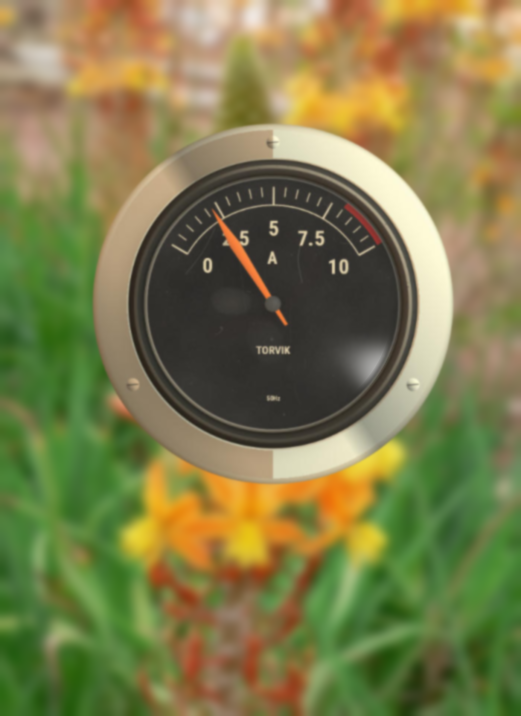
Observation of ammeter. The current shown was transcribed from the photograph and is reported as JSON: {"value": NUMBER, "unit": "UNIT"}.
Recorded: {"value": 2.25, "unit": "A"}
